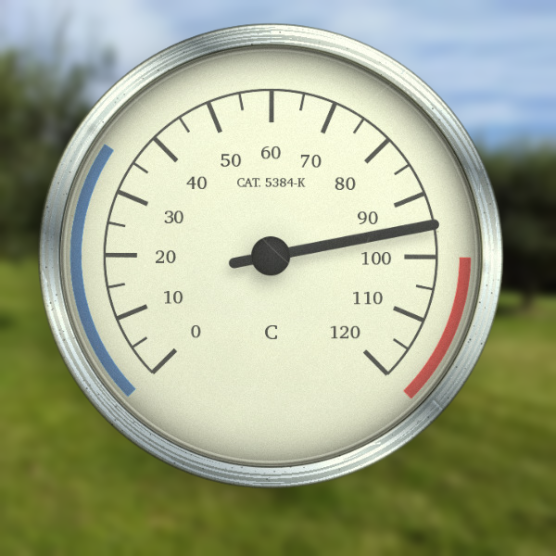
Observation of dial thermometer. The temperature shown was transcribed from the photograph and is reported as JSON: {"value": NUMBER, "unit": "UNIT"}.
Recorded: {"value": 95, "unit": "°C"}
